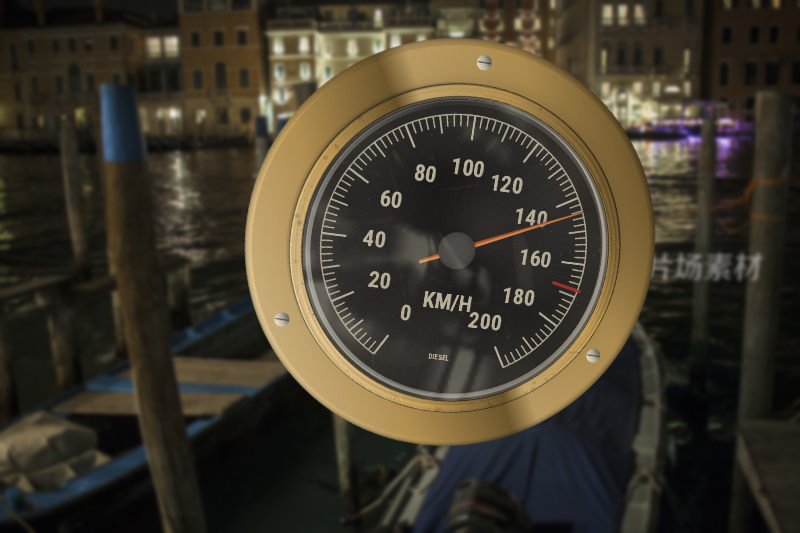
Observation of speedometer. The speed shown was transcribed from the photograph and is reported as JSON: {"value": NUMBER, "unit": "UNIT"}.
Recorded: {"value": 144, "unit": "km/h"}
